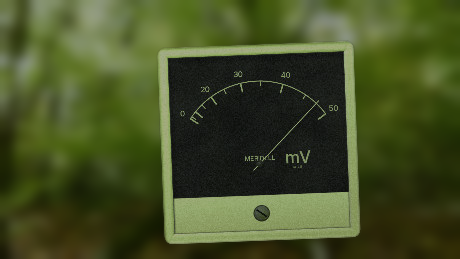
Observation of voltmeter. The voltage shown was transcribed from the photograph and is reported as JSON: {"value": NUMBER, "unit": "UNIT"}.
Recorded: {"value": 47.5, "unit": "mV"}
